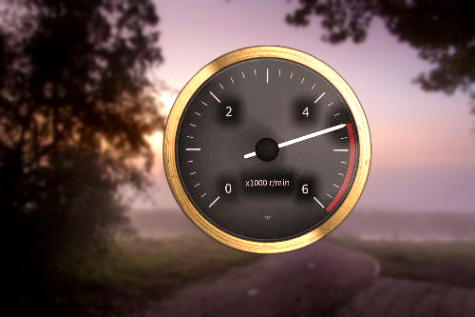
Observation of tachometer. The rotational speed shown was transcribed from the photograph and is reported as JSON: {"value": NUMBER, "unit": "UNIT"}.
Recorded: {"value": 4600, "unit": "rpm"}
